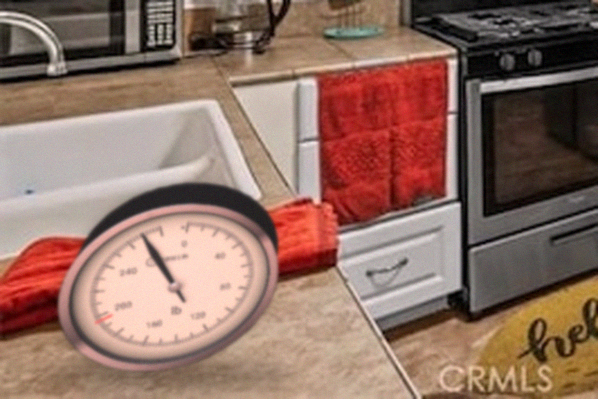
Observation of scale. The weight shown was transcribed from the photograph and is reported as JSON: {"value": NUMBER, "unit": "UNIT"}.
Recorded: {"value": 270, "unit": "lb"}
